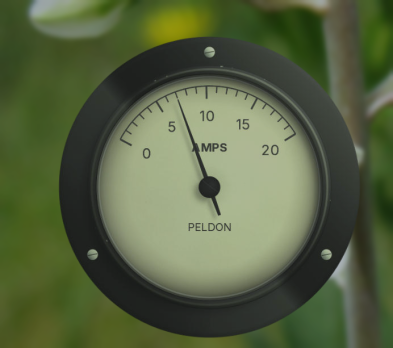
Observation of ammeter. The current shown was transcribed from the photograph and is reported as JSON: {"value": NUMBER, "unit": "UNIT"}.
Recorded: {"value": 7, "unit": "A"}
